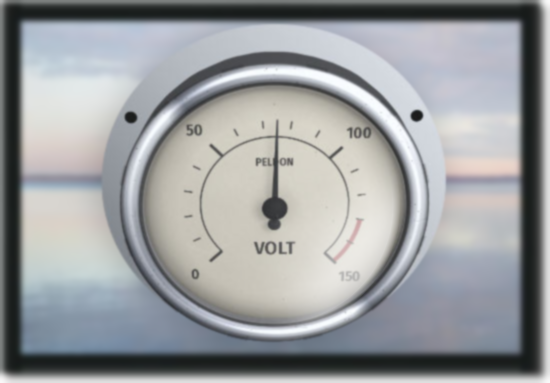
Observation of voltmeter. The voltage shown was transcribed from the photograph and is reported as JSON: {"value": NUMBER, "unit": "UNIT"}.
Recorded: {"value": 75, "unit": "V"}
